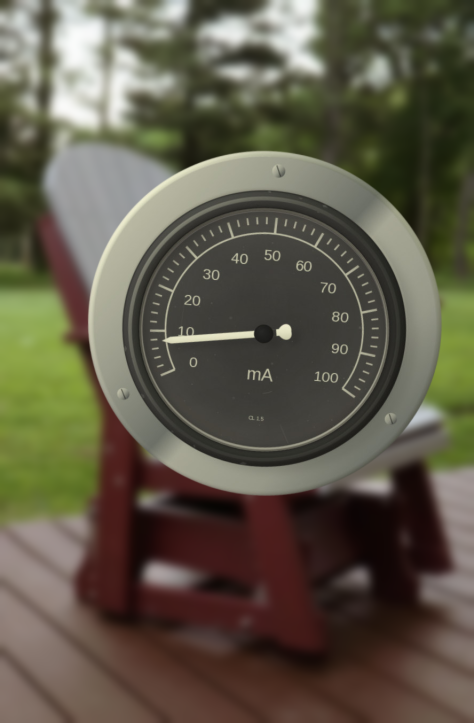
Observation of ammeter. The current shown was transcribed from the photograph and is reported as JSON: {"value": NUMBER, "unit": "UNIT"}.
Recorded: {"value": 8, "unit": "mA"}
